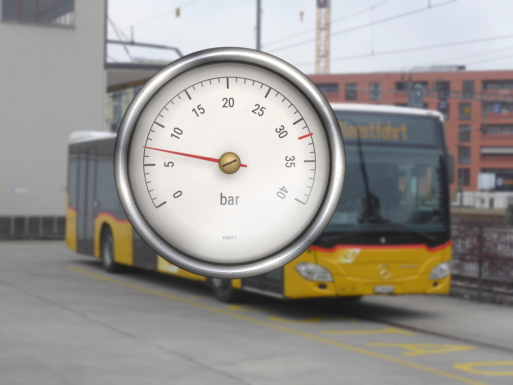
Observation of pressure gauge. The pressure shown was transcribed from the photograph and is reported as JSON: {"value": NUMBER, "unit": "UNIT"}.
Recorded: {"value": 7, "unit": "bar"}
